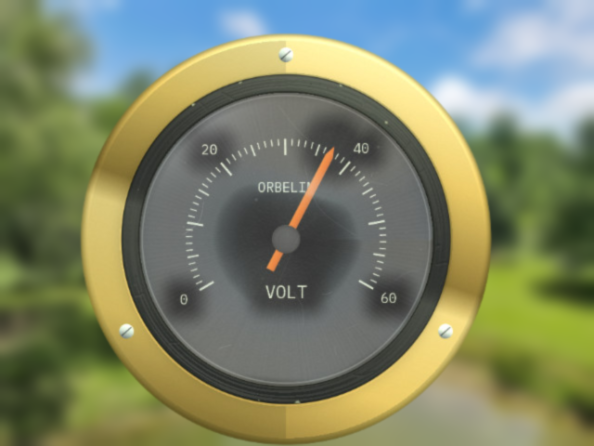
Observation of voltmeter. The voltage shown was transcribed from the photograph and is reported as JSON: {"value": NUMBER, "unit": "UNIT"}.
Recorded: {"value": 37, "unit": "V"}
